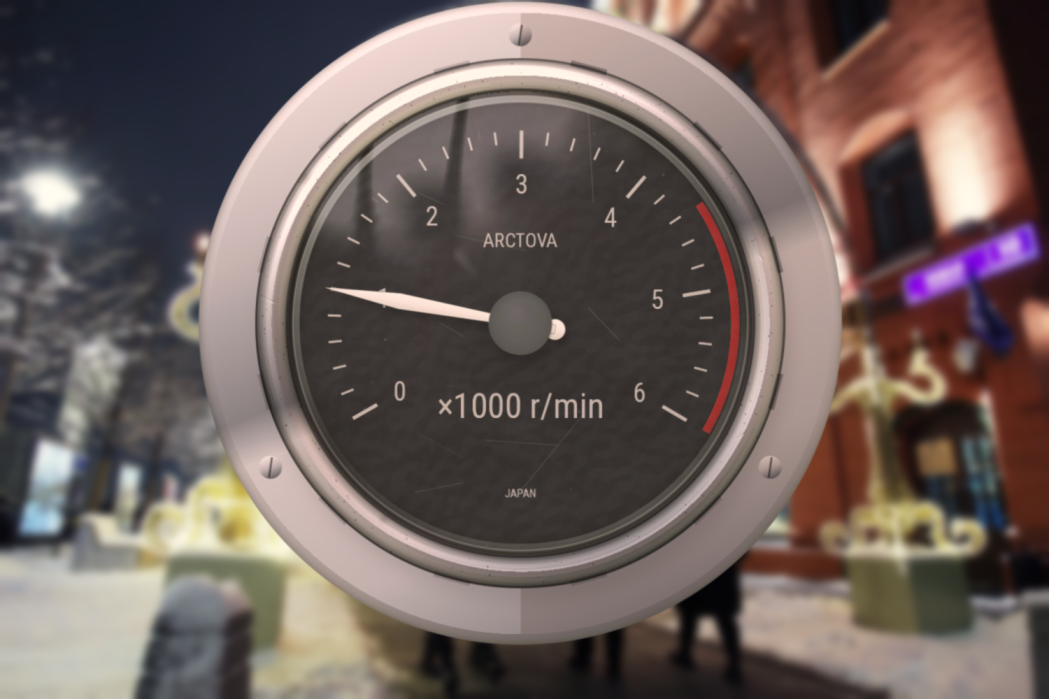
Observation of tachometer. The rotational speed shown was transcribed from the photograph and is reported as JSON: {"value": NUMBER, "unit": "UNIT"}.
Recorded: {"value": 1000, "unit": "rpm"}
